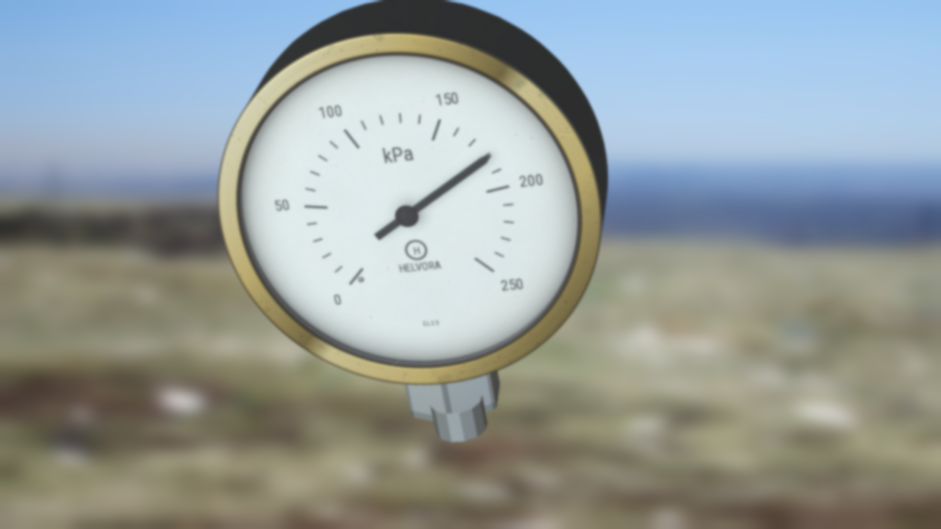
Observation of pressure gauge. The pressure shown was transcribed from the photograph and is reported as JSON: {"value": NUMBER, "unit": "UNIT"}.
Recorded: {"value": 180, "unit": "kPa"}
